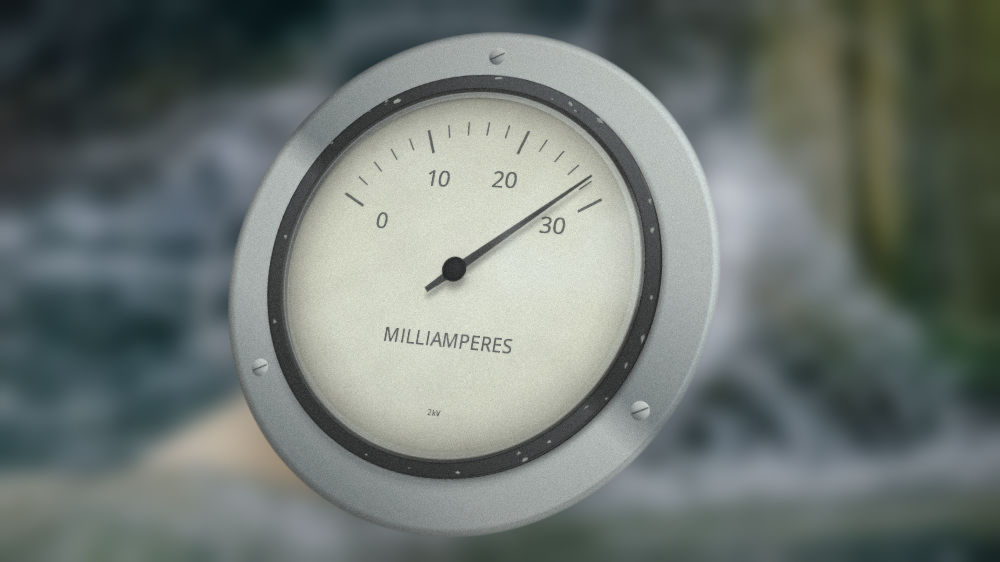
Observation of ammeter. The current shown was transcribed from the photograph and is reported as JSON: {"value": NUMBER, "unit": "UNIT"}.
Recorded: {"value": 28, "unit": "mA"}
